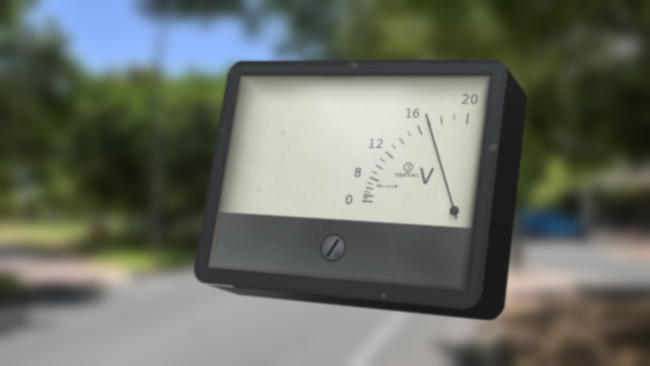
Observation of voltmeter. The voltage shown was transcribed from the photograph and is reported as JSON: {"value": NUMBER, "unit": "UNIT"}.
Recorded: {"value": 17, "unit": "V"}
